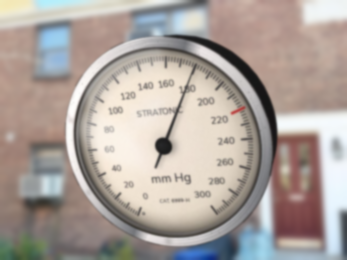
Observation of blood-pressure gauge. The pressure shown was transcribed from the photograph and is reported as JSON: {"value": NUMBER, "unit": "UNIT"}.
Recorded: {"value": 180, "unit": "mmHg"}
